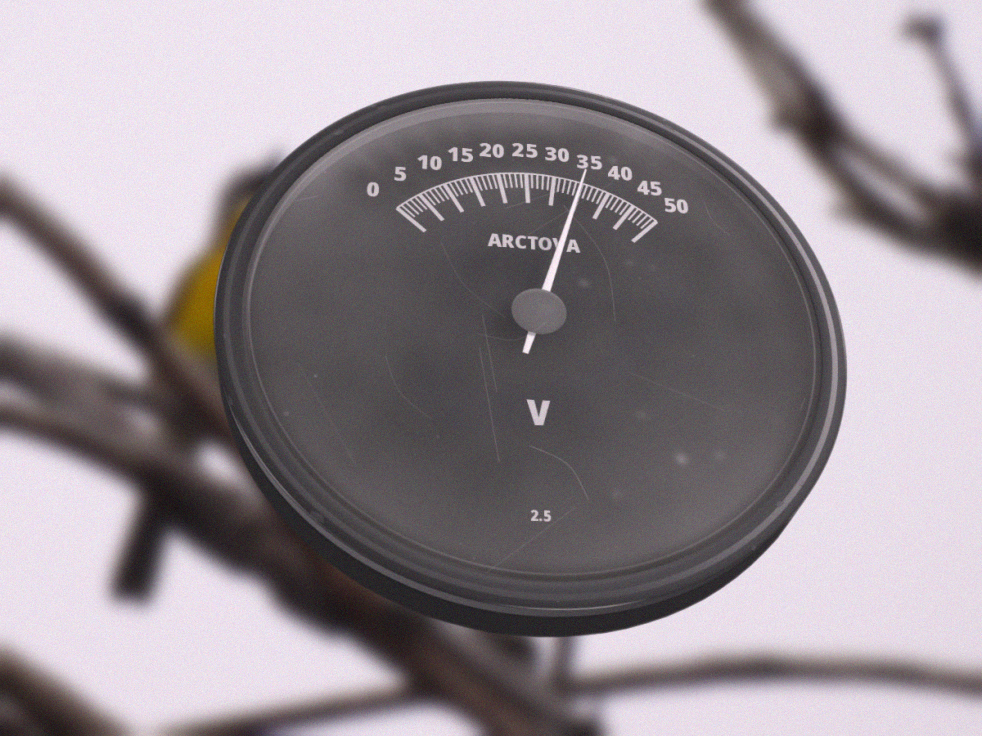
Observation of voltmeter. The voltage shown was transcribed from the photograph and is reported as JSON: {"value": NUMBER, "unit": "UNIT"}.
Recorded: {"value": 35, "unit": "V"}
